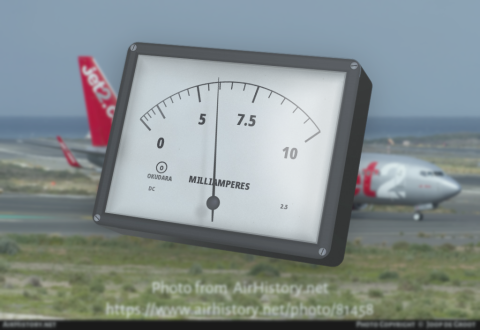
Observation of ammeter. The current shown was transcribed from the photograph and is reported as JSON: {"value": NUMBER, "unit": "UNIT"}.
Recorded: {"value": 6, "unit": "mA"}
